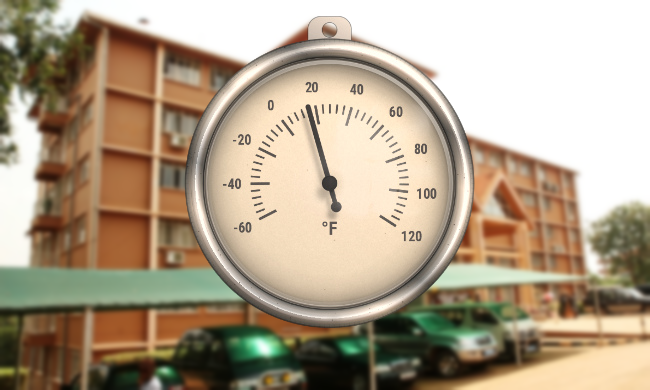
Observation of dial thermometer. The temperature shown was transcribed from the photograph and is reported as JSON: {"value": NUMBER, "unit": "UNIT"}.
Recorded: {"value": 16, "unit": "°F"}
